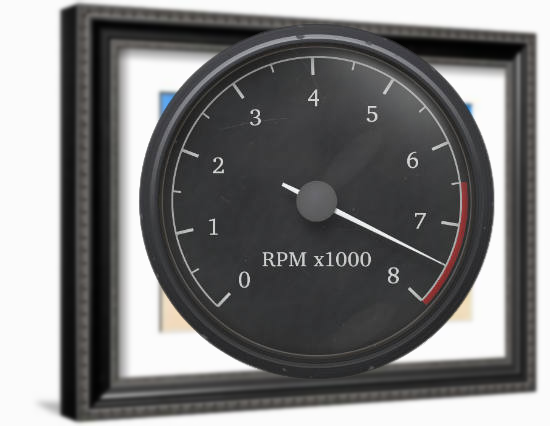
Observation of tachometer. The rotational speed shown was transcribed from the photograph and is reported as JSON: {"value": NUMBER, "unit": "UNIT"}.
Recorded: {"value": 7500, "unit": "rpm"}
